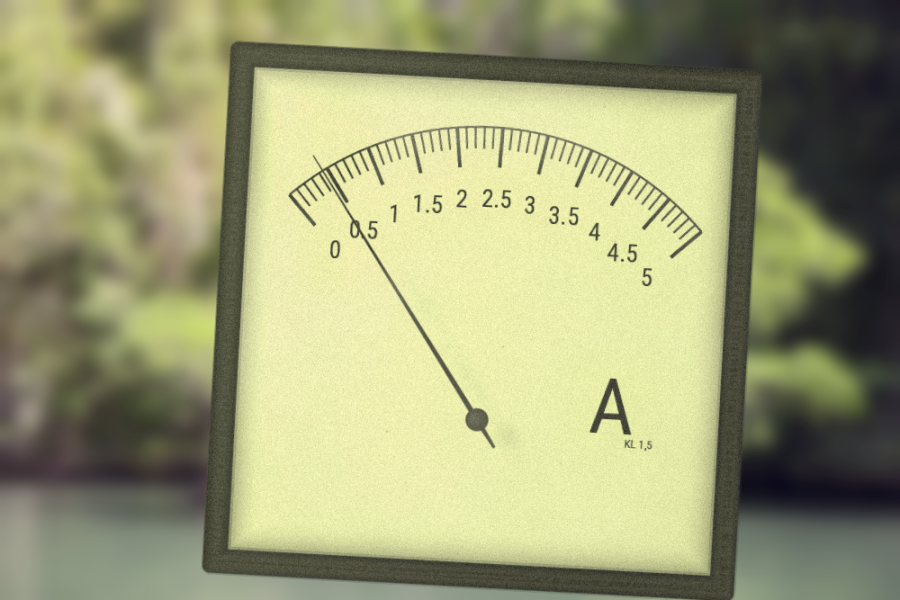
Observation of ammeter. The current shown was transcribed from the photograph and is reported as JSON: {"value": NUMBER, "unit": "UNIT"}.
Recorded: {"value": 0.45, "unit": "A"}
